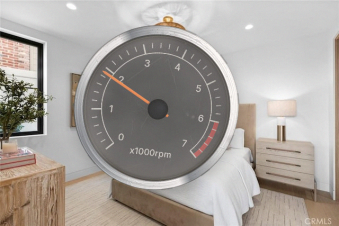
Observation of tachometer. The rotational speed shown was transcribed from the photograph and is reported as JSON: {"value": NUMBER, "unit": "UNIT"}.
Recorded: {"value": 1900, "unit": "rpm"}
